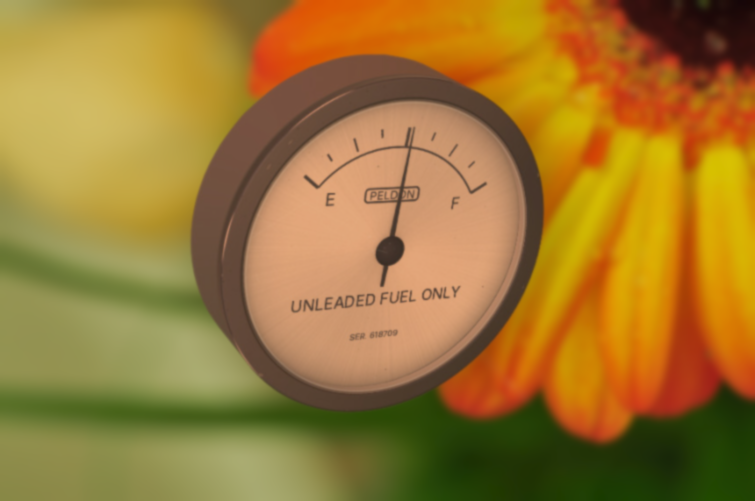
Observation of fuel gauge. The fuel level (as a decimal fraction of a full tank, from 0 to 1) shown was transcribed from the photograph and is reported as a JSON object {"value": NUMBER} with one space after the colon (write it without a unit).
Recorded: {"value": 0.5}
